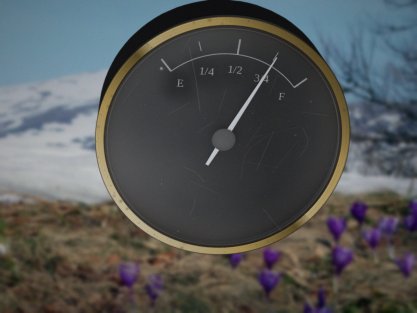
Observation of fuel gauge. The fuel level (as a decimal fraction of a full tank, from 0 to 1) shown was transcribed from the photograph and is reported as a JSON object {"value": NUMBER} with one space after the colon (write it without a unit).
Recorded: {"value": 0.75}
